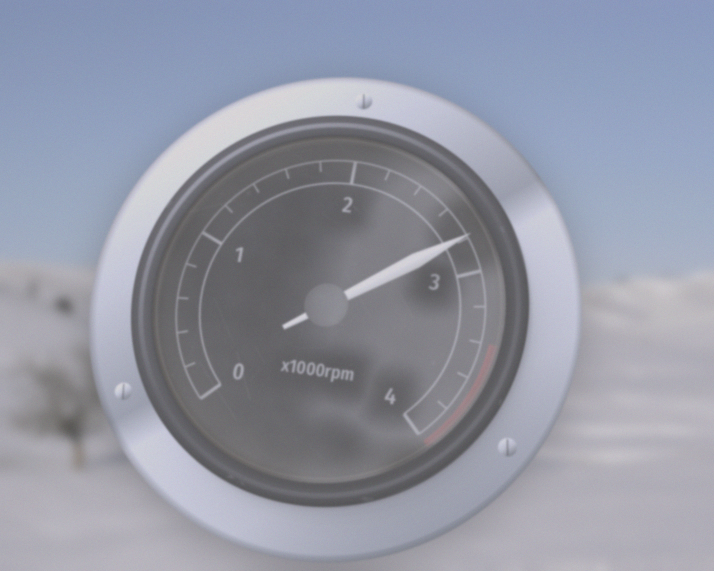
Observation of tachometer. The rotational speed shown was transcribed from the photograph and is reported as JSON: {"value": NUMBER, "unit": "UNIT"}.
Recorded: {"value": 2800, "unit": "rpm"}
